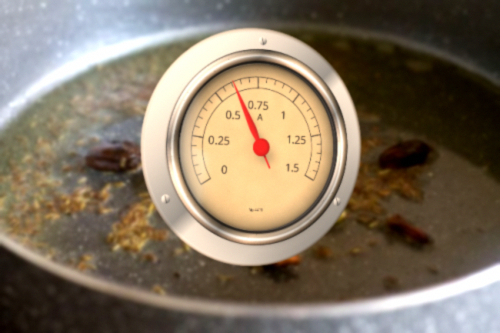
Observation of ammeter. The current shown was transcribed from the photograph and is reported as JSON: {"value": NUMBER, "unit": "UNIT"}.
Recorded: {"value": 0.6, "unit": "A"}
